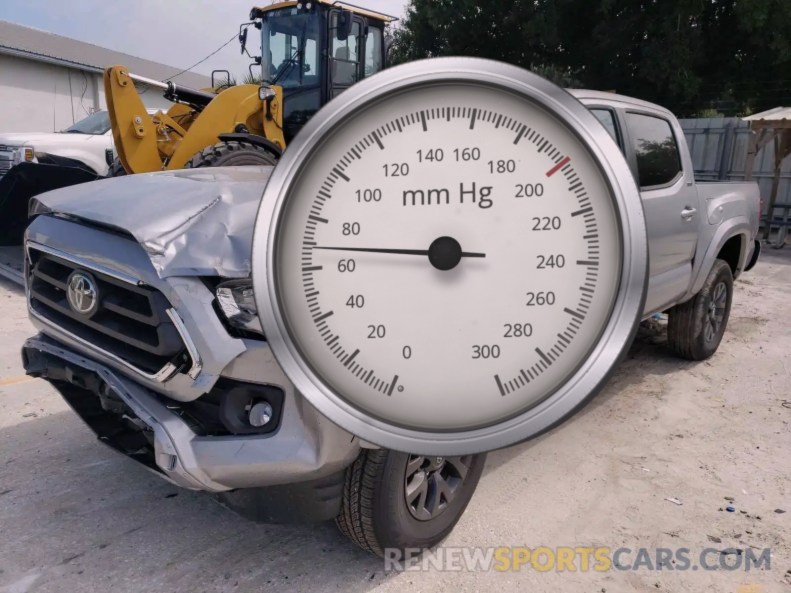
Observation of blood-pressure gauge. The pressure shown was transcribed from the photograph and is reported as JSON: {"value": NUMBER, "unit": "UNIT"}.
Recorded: {"value": 68, "unit": "mmHg"}
